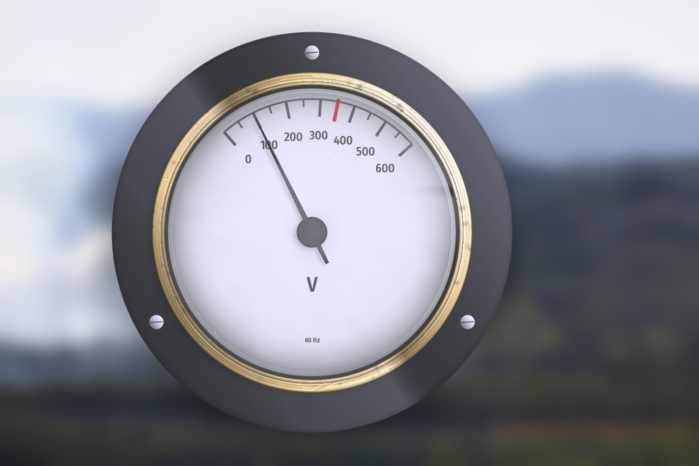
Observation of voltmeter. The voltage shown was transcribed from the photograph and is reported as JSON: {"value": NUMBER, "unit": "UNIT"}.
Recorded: {"value": 100, "unit": "V"}
